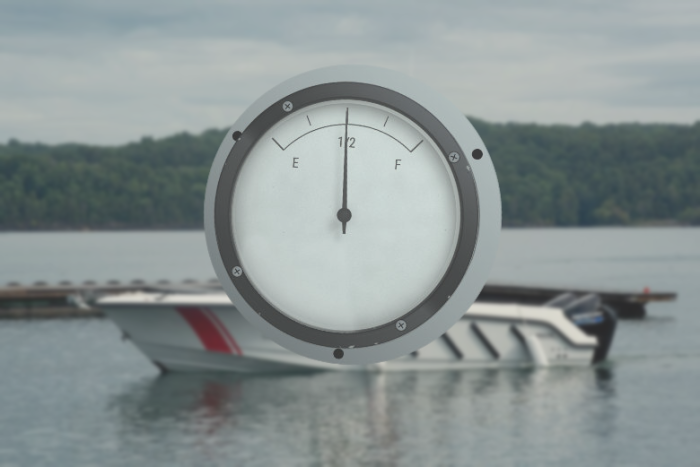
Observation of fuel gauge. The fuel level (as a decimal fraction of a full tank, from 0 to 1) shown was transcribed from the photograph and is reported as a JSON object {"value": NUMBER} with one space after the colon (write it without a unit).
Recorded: {"value": 0.5}
